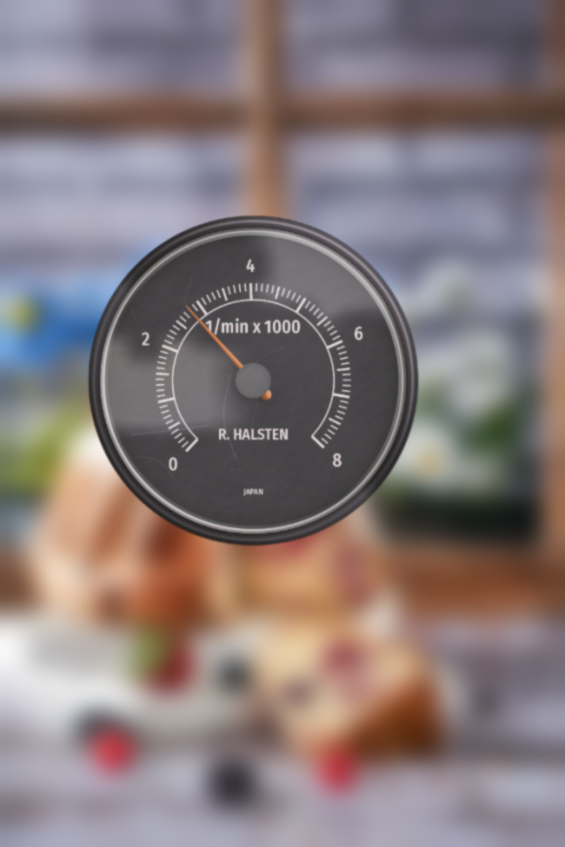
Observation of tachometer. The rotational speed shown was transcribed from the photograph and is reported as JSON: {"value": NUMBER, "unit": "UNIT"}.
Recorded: {"value": 2800, "unit": "rpm"}
